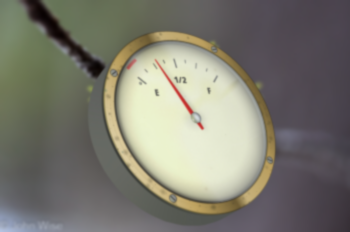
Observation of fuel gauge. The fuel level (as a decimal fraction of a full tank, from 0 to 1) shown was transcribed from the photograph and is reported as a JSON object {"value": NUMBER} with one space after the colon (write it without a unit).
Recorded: {"value": 0.25}
